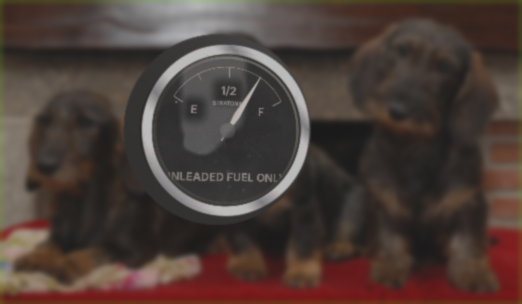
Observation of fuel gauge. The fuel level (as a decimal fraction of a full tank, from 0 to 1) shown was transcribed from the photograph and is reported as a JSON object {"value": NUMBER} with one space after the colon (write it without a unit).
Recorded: {"value": 0.75}
